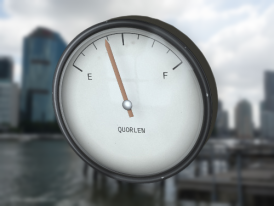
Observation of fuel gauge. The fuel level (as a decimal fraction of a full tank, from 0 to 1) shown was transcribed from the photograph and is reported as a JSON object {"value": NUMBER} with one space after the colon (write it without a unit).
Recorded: {"value": 0.375}
